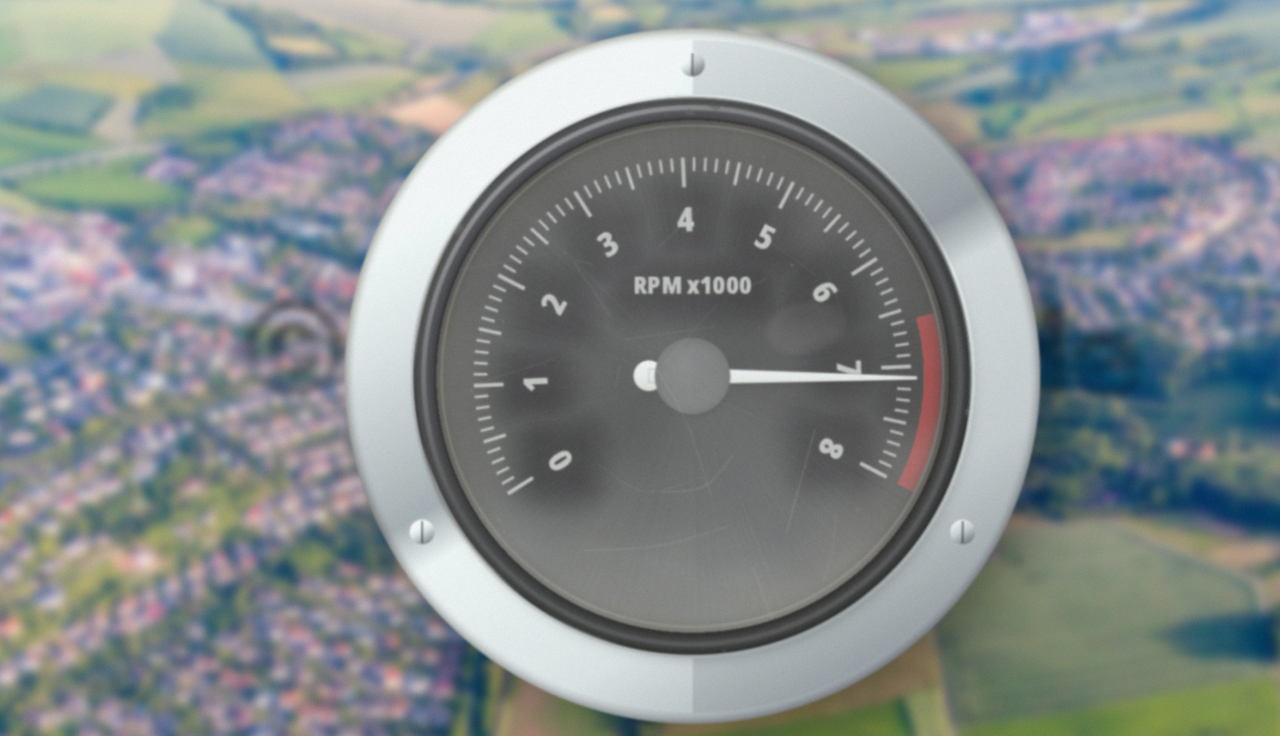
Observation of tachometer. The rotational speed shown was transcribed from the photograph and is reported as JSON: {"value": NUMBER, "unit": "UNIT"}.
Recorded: {"value": 7100, "unit": "rpm"}
